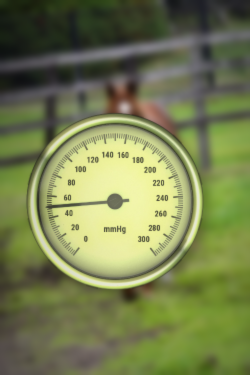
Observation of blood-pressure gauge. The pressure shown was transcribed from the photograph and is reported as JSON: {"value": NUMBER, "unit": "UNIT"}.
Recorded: {"value": 50, "unit": "mmHg"}
